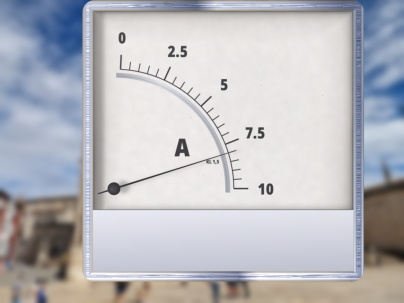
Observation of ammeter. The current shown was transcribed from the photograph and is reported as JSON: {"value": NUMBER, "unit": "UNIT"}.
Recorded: {"value": 8, "unit": "A"}
